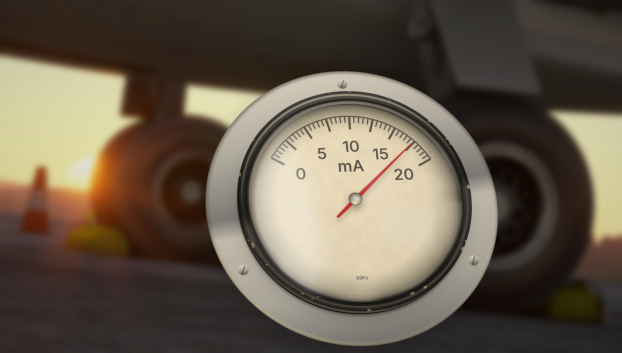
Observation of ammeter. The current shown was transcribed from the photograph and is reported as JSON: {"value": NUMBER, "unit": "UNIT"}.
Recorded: {"value": 17.5, "unit": "mA"}
